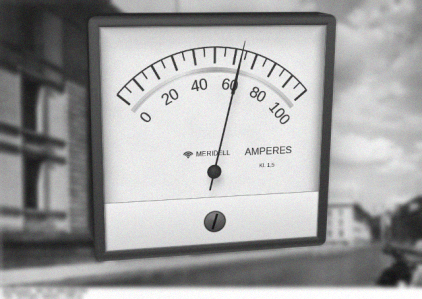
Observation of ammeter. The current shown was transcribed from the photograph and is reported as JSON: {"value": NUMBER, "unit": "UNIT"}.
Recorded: {"value": 62.5, "unit": "A"}
